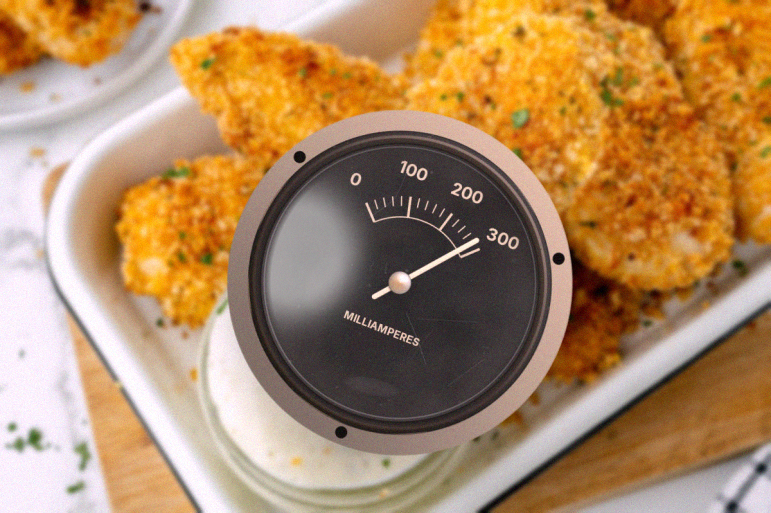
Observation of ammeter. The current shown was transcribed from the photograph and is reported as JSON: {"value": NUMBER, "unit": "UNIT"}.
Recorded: {"value": 280, "unit": "mA"}
